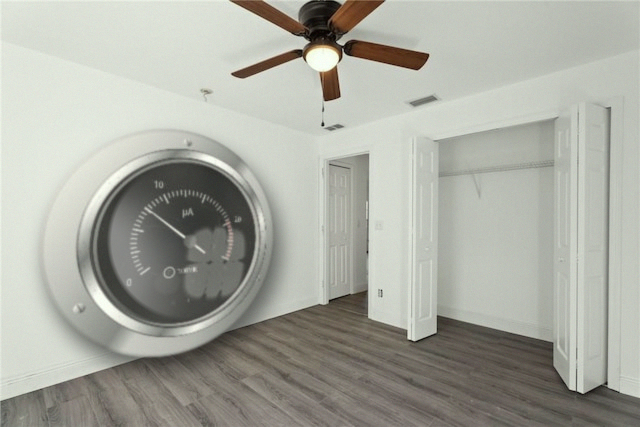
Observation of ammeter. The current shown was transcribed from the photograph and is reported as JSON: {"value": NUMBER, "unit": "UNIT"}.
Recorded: {"value": 7.5, "unit": "µA"}
